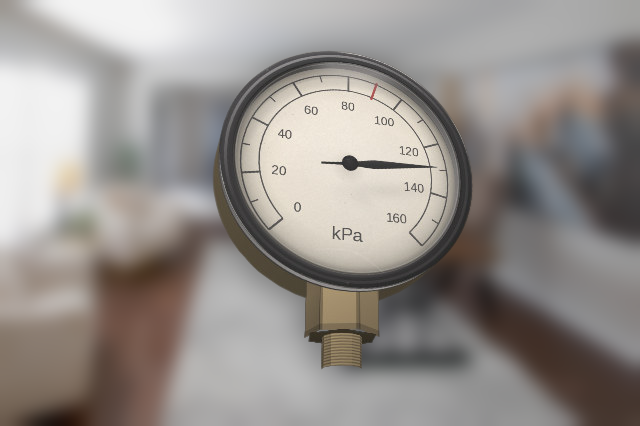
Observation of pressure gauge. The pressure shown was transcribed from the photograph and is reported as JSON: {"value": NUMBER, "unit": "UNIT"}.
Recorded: {"value": 130, "unit": "kPa"}
